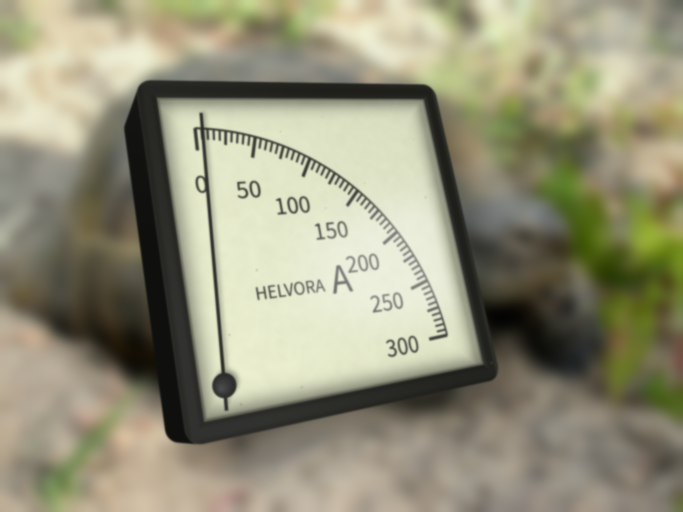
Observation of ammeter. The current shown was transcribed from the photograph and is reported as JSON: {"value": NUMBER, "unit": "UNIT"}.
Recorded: {"value": 5, "unit": "A"}
